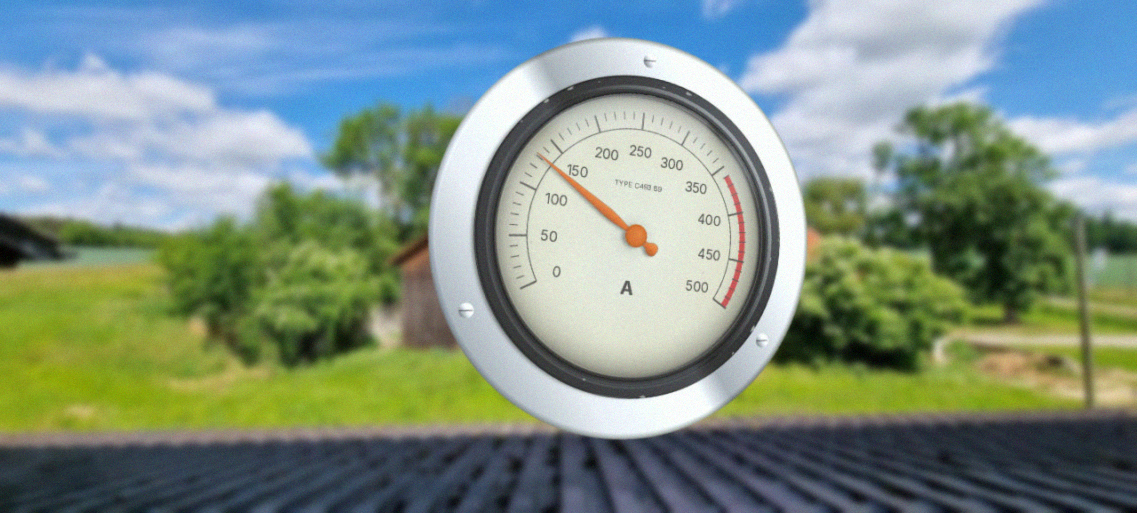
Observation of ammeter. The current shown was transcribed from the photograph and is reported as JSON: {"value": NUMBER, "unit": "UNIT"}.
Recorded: {"value": 130, "unit": "A"}
